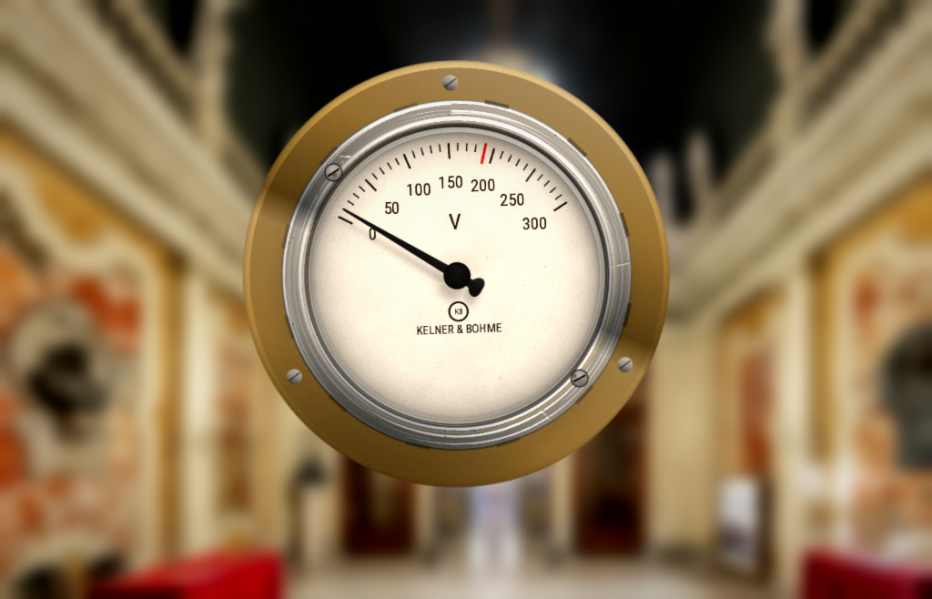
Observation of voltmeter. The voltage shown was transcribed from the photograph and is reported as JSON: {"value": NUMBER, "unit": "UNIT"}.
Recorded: {"value": 10, "unit": "V"}
